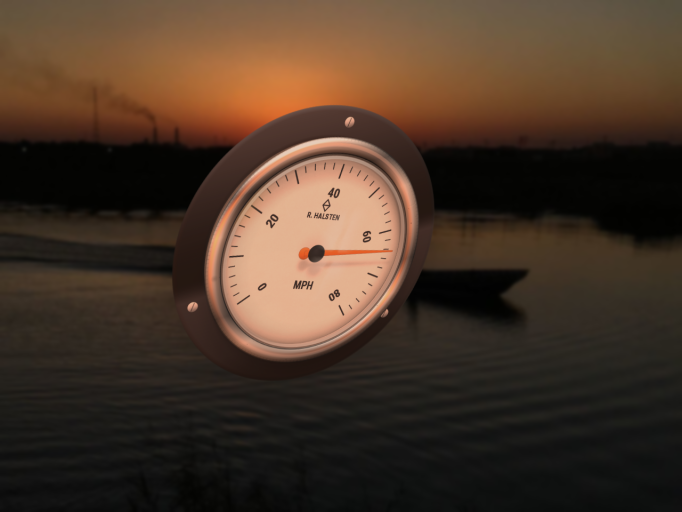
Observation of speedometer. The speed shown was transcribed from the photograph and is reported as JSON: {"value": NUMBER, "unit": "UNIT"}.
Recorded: {"value": 64, "unit": "mph"}
